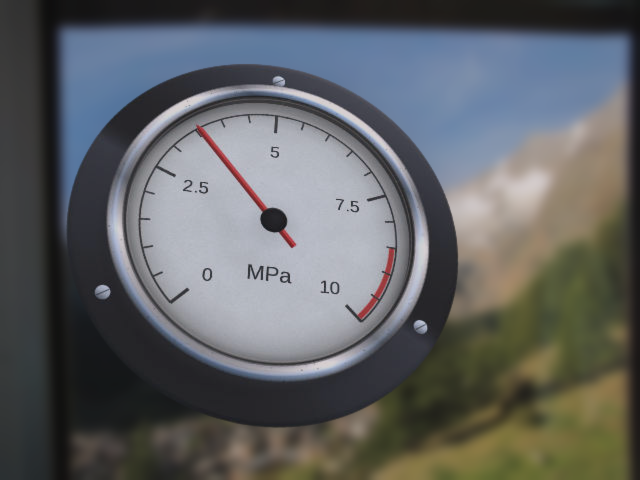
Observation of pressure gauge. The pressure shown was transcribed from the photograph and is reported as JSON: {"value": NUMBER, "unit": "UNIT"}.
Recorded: {"value": 3.5, "unit": "MPa"}
